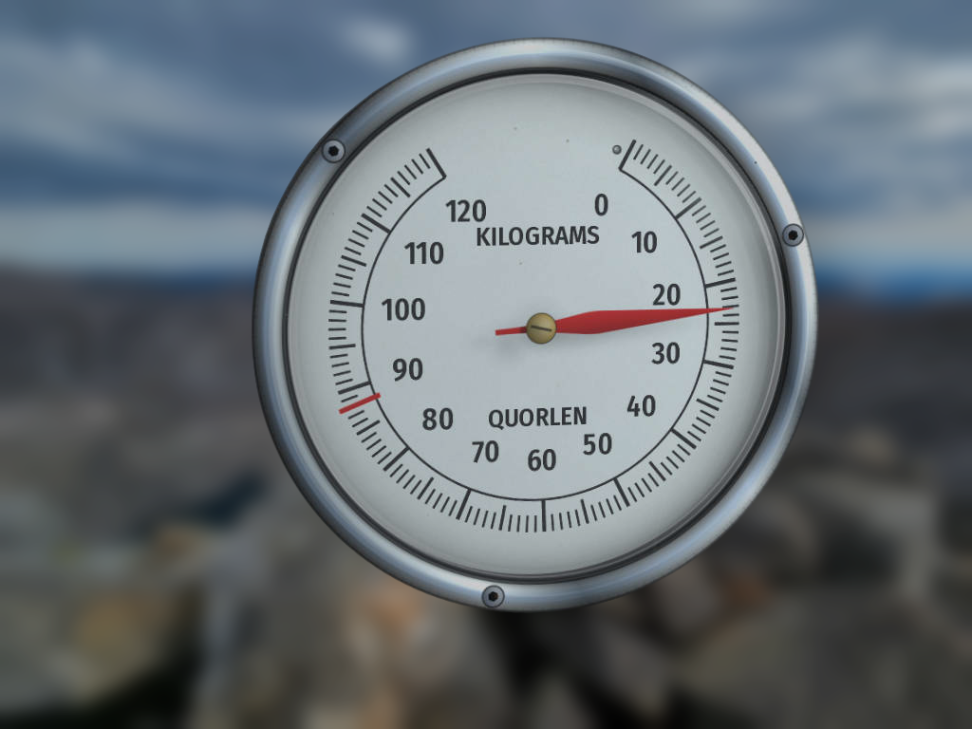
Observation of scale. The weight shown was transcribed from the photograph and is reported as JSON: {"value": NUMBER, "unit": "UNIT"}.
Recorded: {"value": 23, "unit": "kg"}
